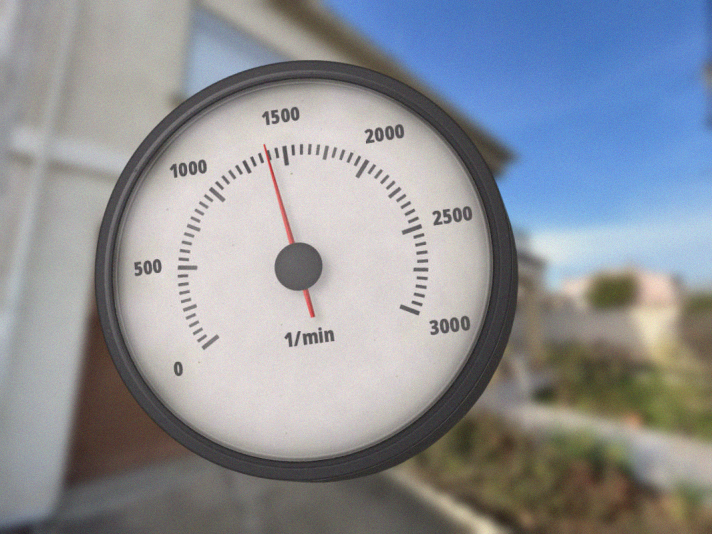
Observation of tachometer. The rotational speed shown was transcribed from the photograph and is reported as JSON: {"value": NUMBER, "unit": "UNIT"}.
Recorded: {"value": 1400, "unit": "rpm"}
